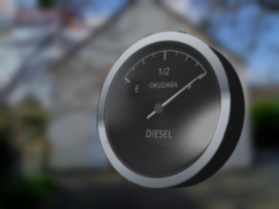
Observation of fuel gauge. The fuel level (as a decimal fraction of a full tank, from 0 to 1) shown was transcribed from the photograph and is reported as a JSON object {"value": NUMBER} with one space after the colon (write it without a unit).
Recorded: {"value": 1}
